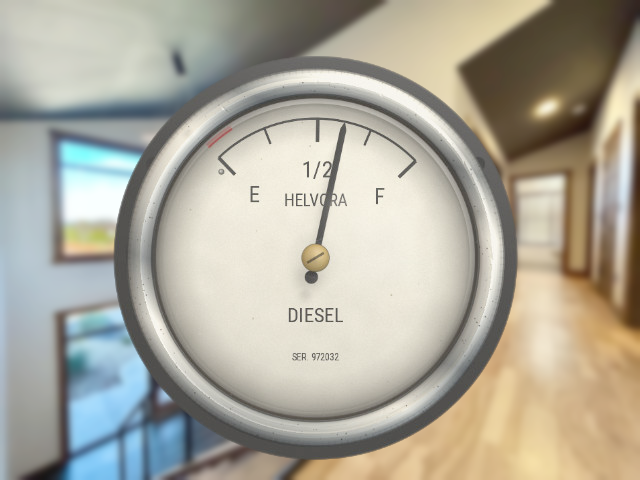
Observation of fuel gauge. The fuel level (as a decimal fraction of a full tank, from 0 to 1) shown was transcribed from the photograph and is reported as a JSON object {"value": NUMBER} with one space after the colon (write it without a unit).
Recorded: {"value": 0.625}
